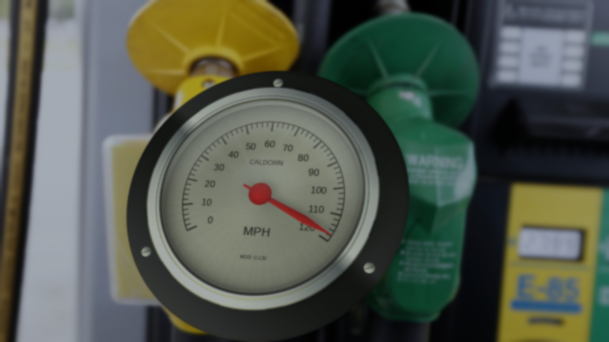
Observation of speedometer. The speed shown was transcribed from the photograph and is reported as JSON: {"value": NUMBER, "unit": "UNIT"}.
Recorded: {"value": 118, "unit": "mph"}
